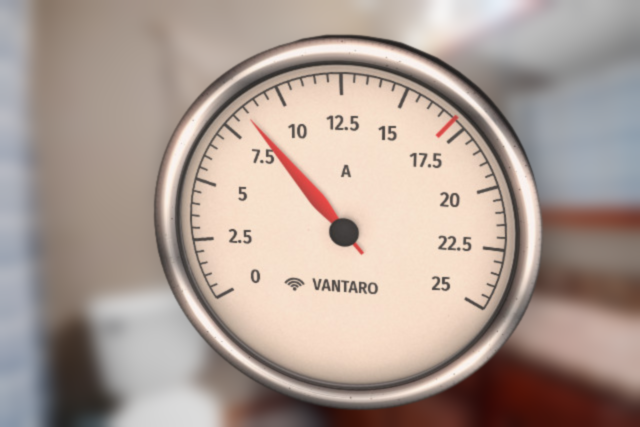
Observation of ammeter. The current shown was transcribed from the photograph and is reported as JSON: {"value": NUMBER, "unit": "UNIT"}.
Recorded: {"value": 8.5, "unit": "A"}
